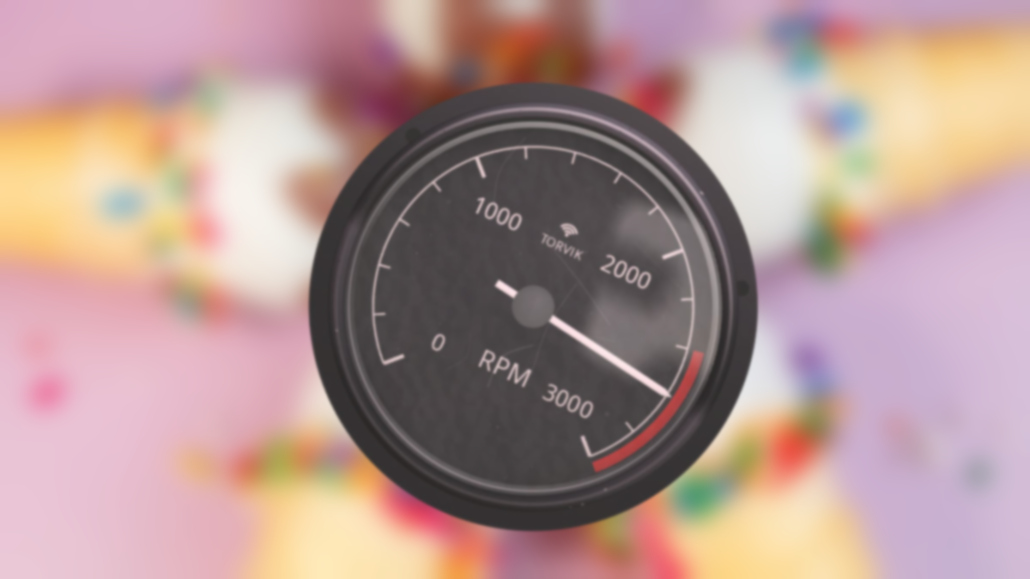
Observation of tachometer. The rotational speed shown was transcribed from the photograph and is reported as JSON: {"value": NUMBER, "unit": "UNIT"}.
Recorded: {"value": 2600, "unit": "rpm"}
